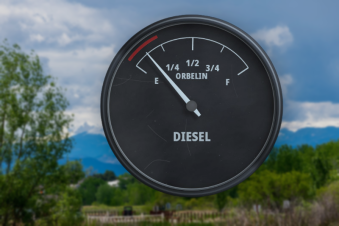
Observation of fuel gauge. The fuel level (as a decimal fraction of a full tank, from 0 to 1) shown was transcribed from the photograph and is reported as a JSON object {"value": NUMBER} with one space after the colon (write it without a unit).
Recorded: {"value": 0.125}
